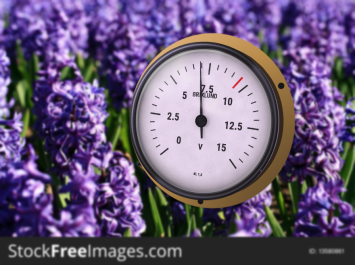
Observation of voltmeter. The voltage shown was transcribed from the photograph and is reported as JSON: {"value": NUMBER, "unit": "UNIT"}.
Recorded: {"value": 7, "unit": "V"}
